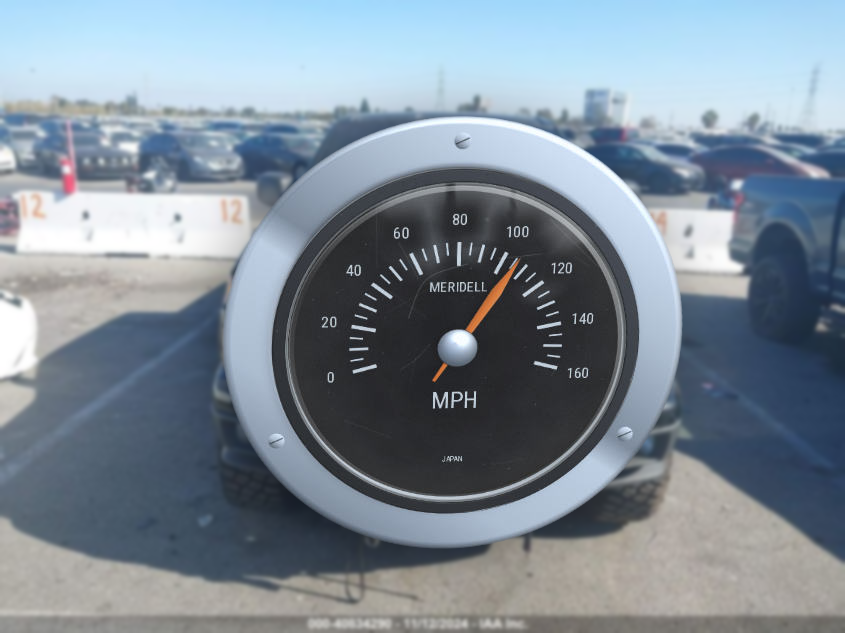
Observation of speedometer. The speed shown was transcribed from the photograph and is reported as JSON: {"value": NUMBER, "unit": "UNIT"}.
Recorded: {"value": 105, "unit": "mph"}
